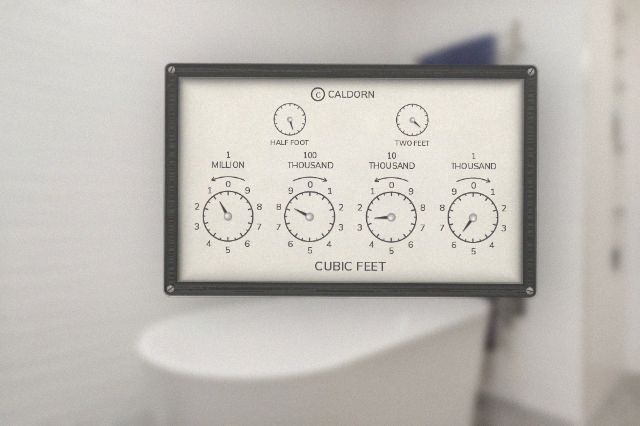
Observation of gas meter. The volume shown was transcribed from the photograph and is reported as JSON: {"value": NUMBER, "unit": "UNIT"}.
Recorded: {"value": 82600, "unit": "ft³"}
